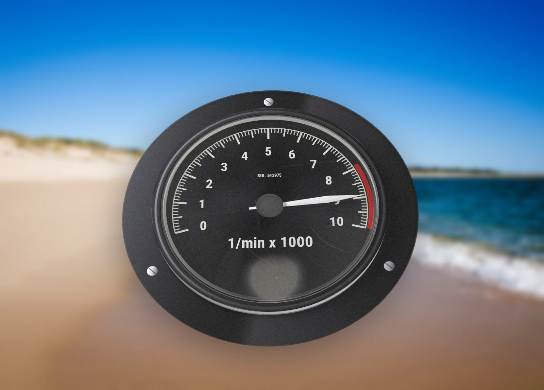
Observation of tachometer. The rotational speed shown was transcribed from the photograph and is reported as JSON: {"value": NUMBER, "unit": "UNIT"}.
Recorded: {"value": 9000, "unit": "rpm"}
